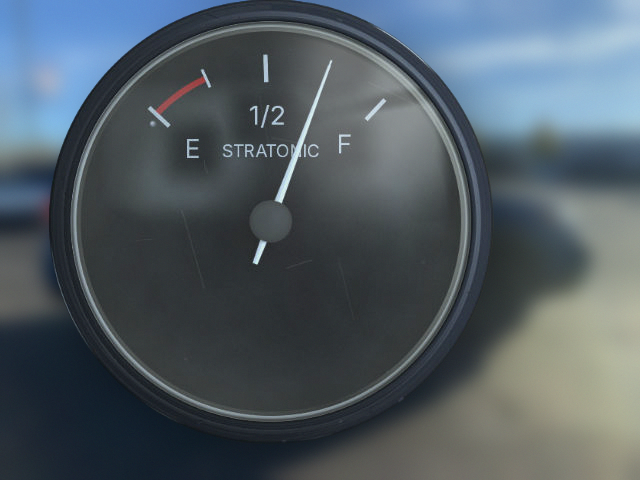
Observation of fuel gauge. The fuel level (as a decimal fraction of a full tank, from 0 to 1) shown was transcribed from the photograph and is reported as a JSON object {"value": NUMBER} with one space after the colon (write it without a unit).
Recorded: {"value": 0.75}
